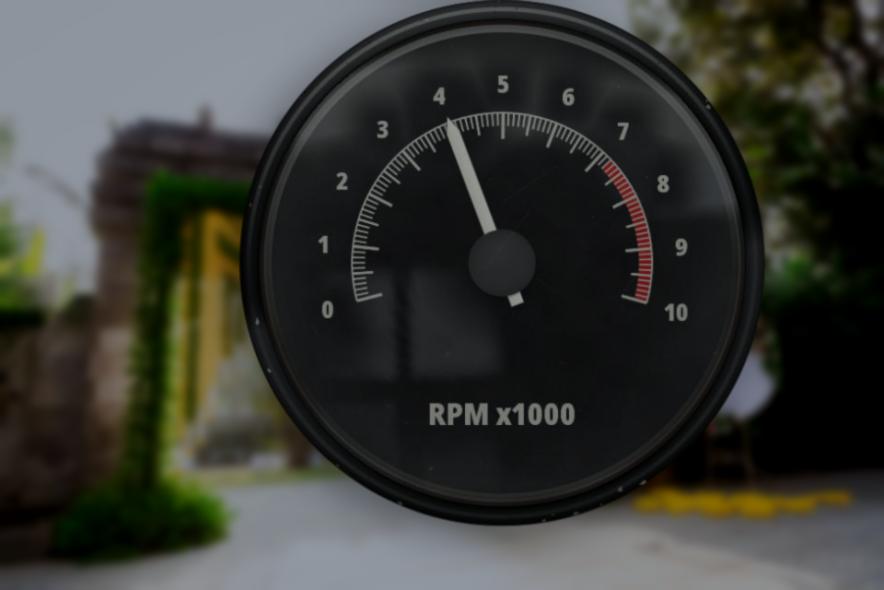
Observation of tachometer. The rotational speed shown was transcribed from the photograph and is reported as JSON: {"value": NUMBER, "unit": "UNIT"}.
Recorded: {"value": 4000, "unit": "rpm"}
